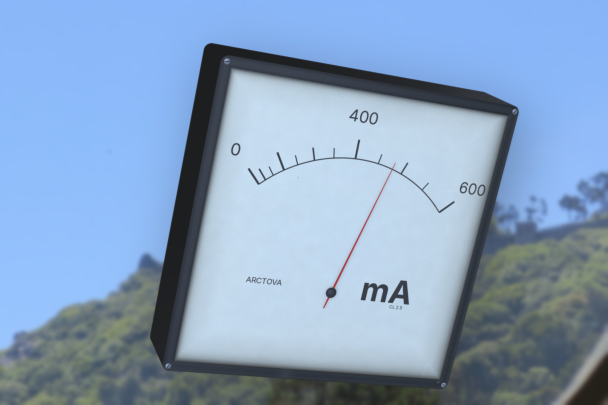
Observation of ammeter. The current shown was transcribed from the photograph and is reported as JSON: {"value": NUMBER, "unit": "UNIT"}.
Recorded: {"value": 475, "unit": "mA"}
